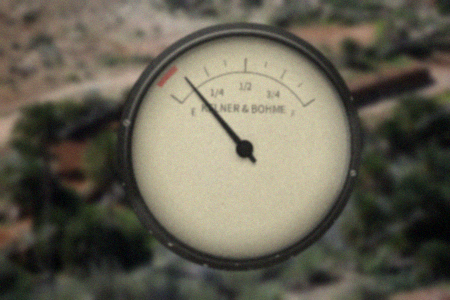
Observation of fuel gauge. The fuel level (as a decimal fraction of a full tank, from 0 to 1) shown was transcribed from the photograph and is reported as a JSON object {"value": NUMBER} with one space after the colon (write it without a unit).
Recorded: {"value": 0.125}
